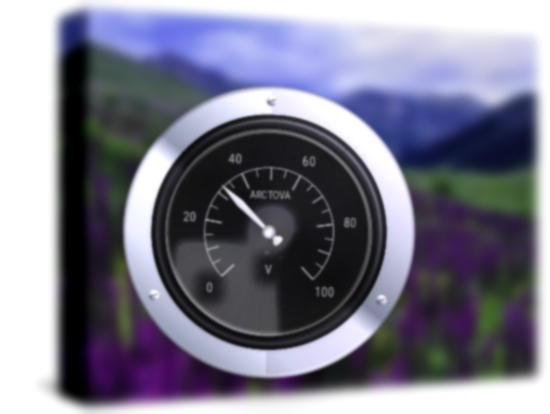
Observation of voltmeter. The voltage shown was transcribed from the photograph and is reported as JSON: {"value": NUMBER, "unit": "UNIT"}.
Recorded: {"value": 32.5, "unit": "V"}
